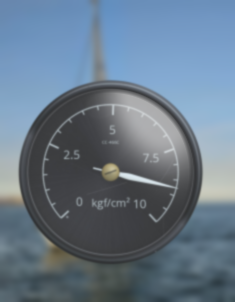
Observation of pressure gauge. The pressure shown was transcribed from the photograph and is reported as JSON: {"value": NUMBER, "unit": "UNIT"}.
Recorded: {"value": 8.75, "unit": "kg/cm²"}
